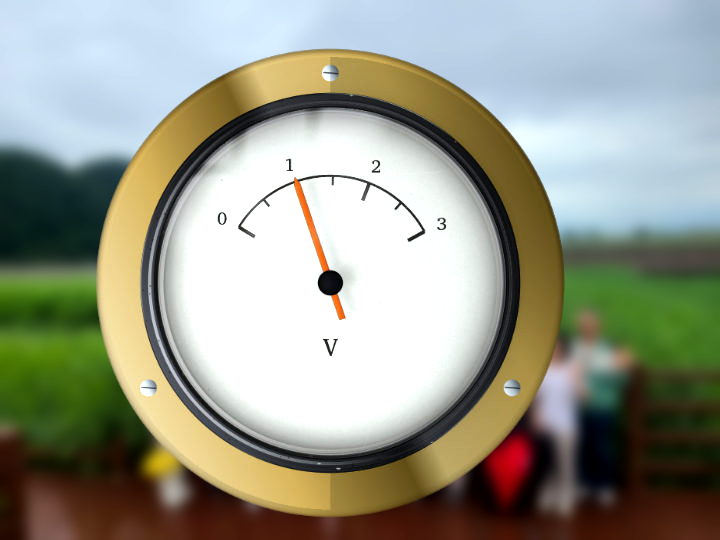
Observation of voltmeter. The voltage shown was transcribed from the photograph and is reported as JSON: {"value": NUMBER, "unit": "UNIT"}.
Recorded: {"value": 1, "unit": "V"}
